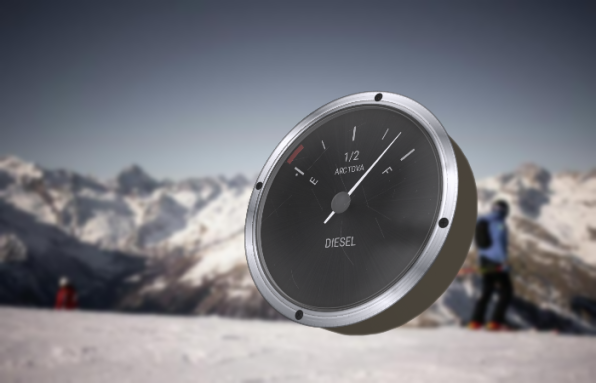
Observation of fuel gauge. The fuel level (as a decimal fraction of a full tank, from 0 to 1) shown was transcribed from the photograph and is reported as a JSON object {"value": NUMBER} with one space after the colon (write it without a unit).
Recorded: {"value": 0.875}
